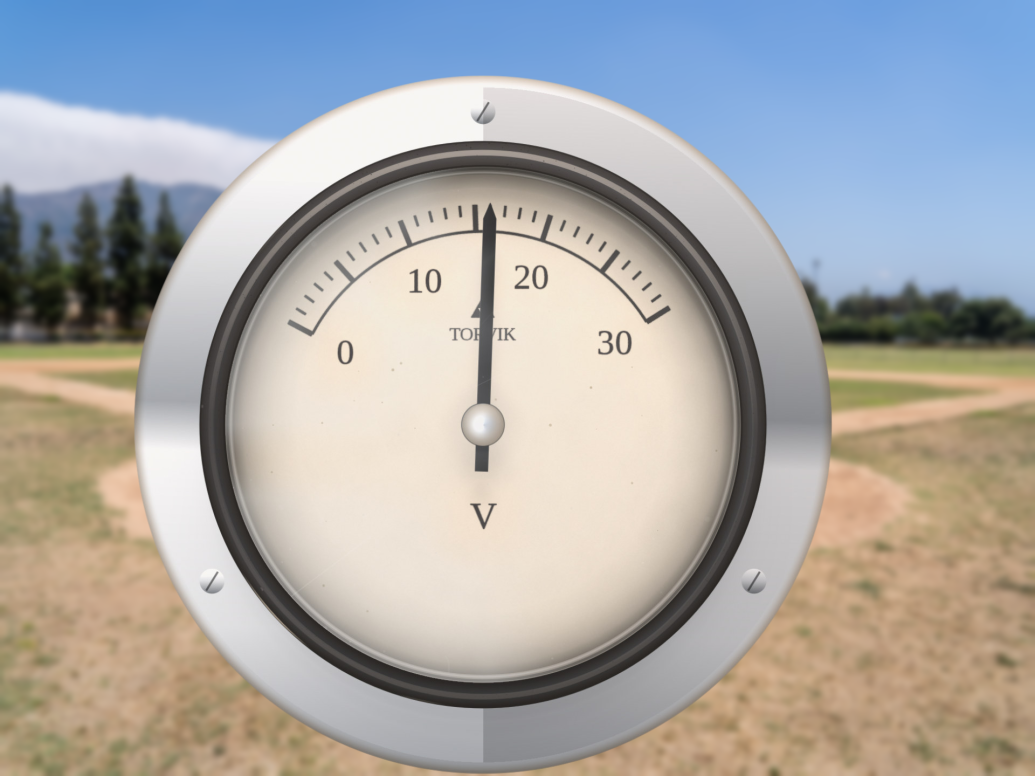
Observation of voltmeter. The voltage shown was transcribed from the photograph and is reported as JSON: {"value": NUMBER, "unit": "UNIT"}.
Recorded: {"value": 16, "unit": "V"}
